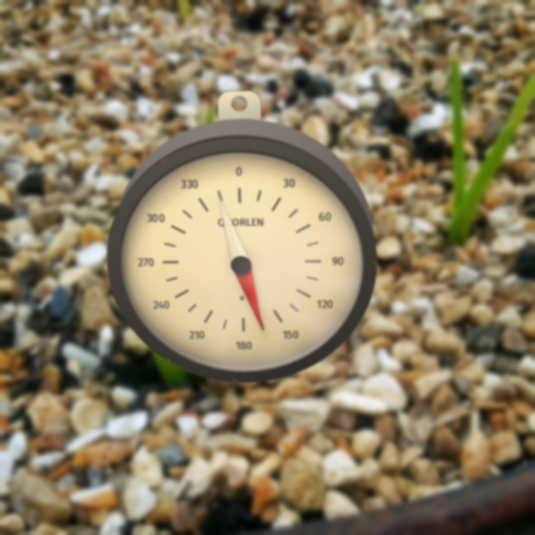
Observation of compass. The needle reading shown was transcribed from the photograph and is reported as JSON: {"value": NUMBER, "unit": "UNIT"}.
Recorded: {"value": 165, "unit": "°"}
